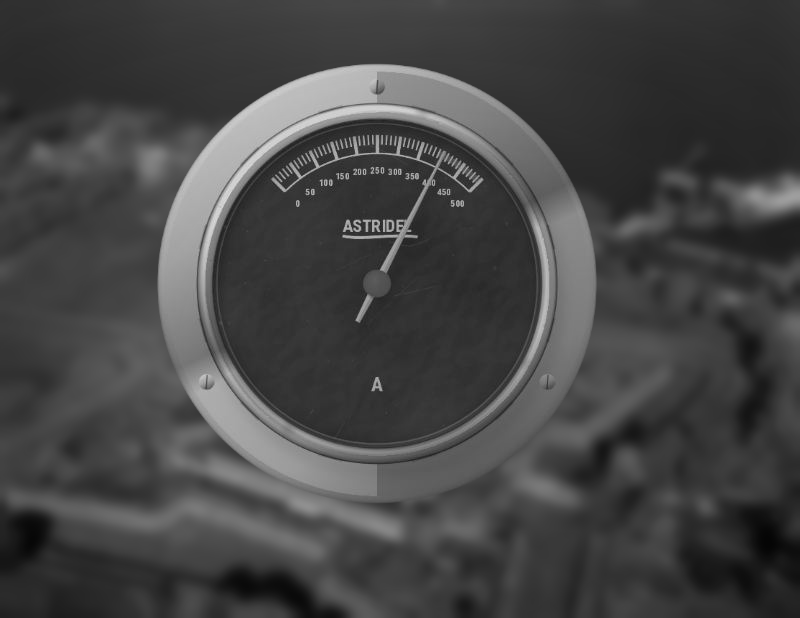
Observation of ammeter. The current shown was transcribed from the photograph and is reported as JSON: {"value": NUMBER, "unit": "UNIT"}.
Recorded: {"value": 400, "unit": "A"}
